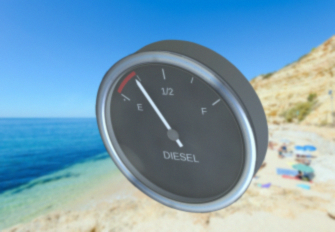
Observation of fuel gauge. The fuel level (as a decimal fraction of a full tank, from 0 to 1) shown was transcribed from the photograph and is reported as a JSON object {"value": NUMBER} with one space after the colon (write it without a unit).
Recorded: {"value": 0.25}
